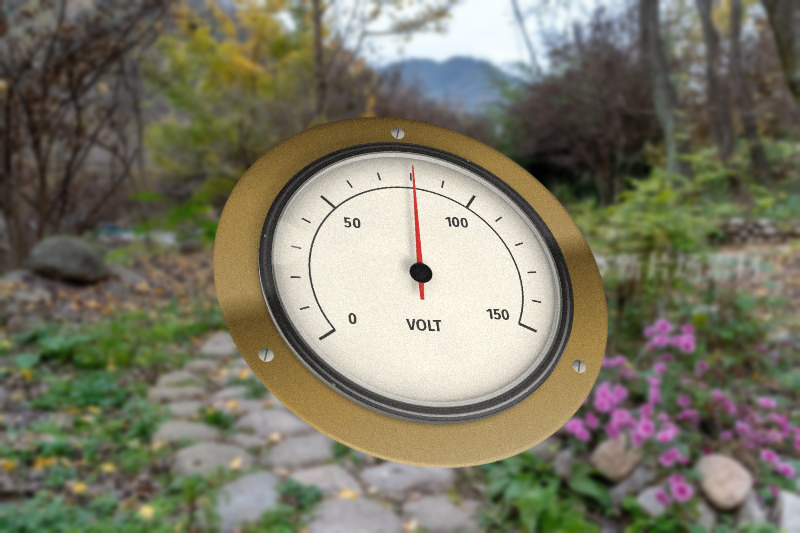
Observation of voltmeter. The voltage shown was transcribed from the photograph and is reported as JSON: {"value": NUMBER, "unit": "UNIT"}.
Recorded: {"value": 80, "unit": "V"}
